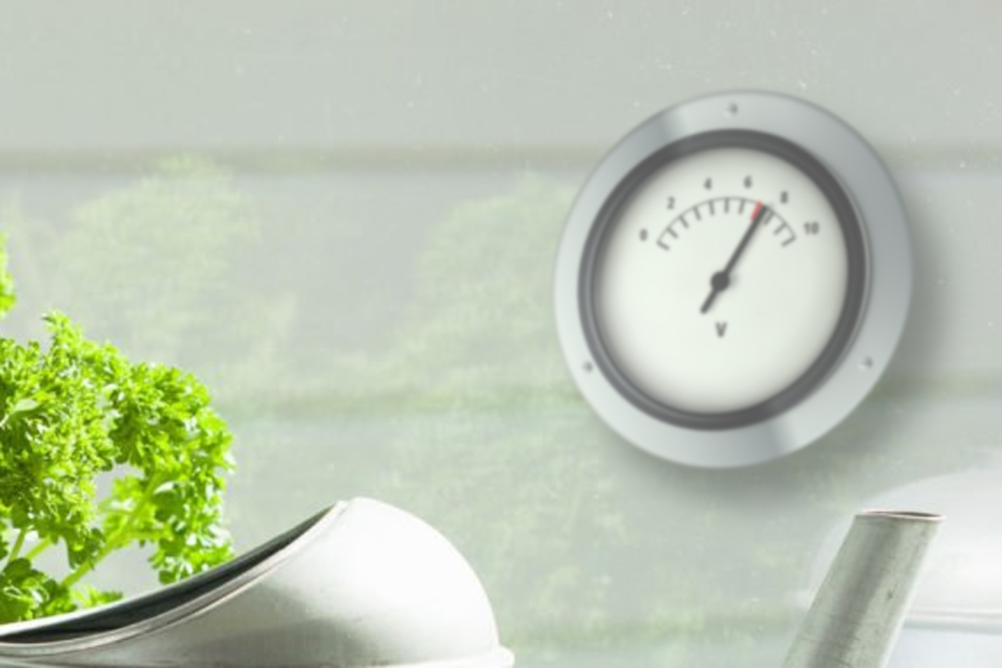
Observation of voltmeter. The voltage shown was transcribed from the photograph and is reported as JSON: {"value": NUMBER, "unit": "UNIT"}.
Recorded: {"value": 7.5, "unit": "V"}
